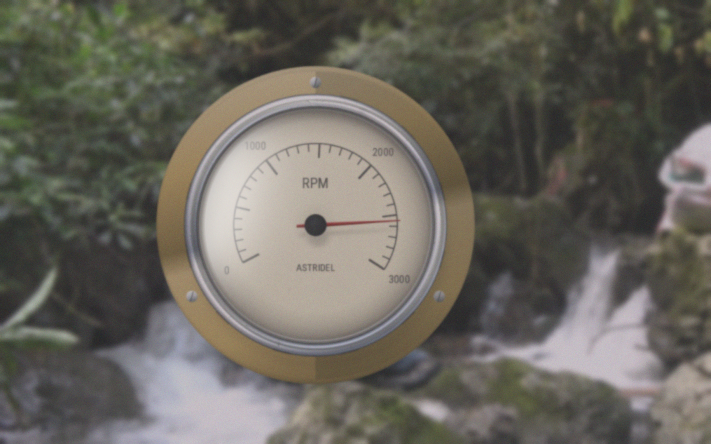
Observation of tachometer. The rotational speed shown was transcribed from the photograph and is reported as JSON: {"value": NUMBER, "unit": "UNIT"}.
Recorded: {"value": 2550, "unit": "rpm"}
